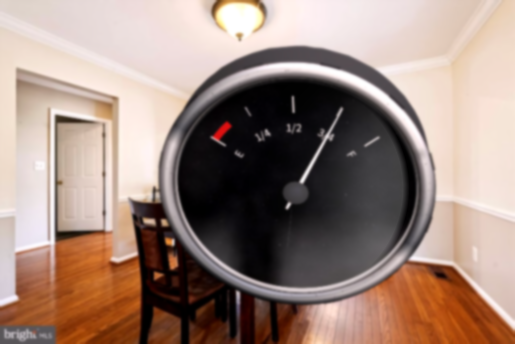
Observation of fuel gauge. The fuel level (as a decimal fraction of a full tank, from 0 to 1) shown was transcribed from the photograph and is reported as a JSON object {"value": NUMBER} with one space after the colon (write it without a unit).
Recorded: {"value": 0.75}
